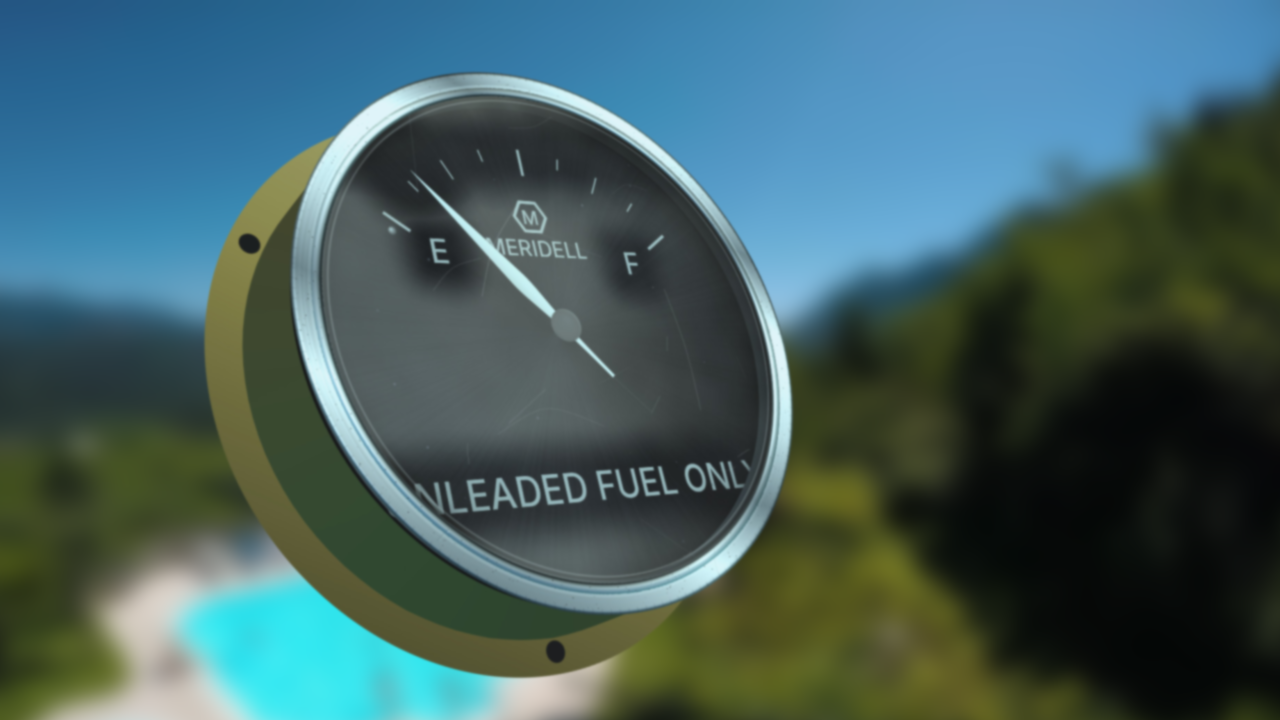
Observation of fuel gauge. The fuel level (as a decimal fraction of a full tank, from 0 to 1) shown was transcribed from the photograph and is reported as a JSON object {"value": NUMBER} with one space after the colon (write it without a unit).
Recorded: {"value": 0.125}
